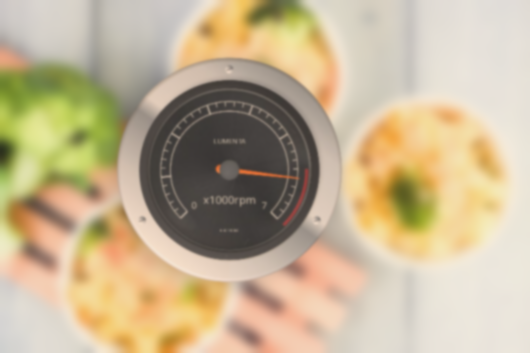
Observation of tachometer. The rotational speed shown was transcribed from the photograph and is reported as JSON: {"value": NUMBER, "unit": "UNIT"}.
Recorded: {"value": 6000, "unit": "rpm"}
